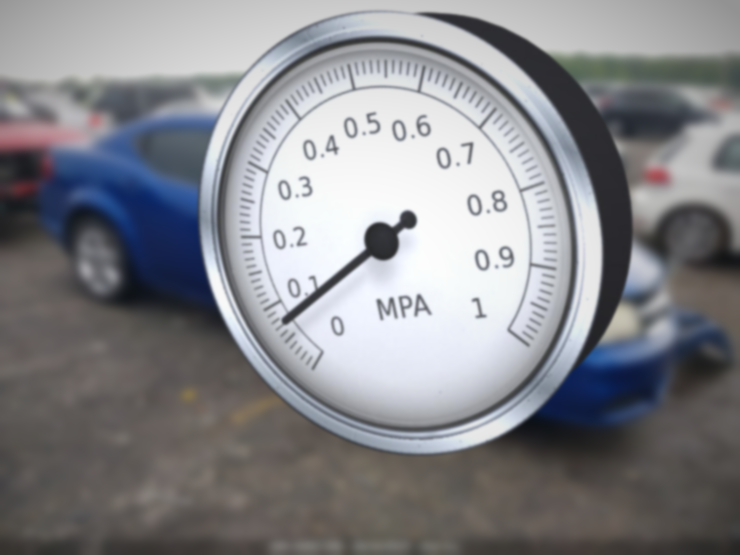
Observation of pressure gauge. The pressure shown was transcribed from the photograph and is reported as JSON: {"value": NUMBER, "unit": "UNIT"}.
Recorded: {"value": 0.07, "unit": "MPa"}
